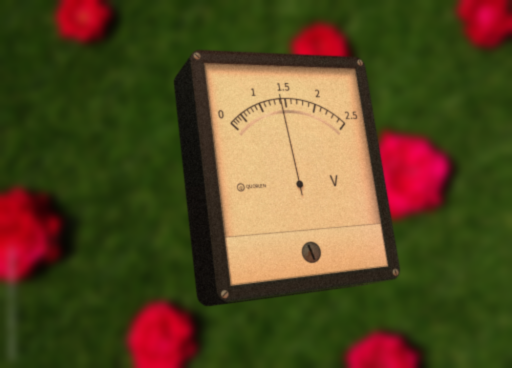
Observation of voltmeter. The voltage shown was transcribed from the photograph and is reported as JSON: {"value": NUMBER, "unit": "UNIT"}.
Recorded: {"value": 1.4, "unit": "V"}
